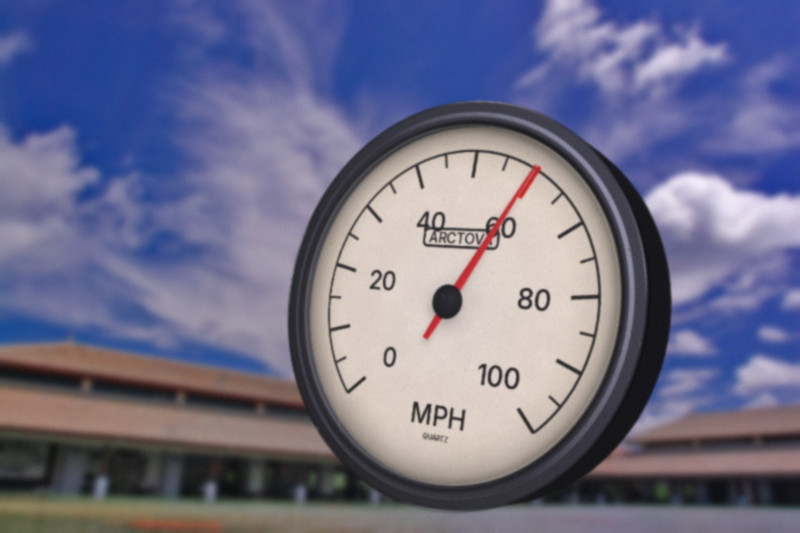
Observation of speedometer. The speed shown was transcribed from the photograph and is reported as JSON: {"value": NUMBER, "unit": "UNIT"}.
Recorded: {"value": 60, "unit": "mph"}
